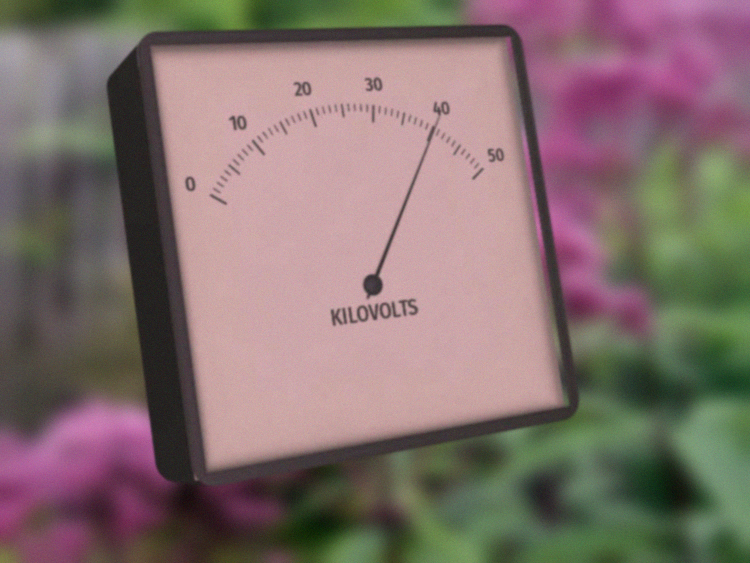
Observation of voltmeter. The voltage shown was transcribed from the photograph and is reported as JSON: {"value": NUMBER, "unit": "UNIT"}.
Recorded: {"value": 40, "unit": "kV"}
